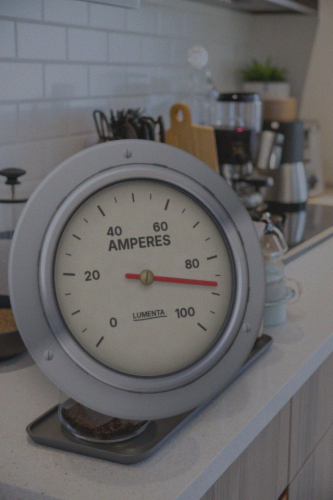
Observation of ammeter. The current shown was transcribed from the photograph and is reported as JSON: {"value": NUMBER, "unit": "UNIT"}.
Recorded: {"value": 87.5, "unit": "A"}
